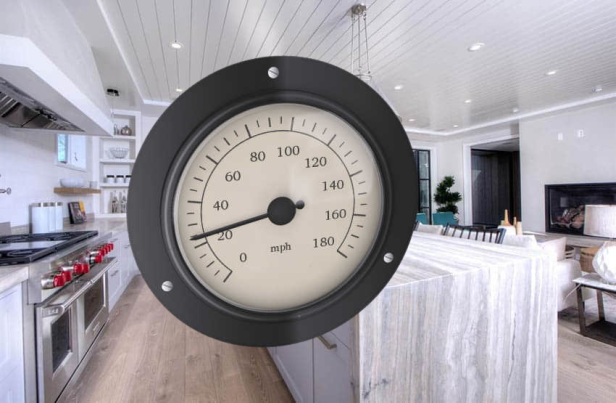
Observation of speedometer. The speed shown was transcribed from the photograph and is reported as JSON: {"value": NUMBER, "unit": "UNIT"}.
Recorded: {"value": 25, "unit": "mph"}
